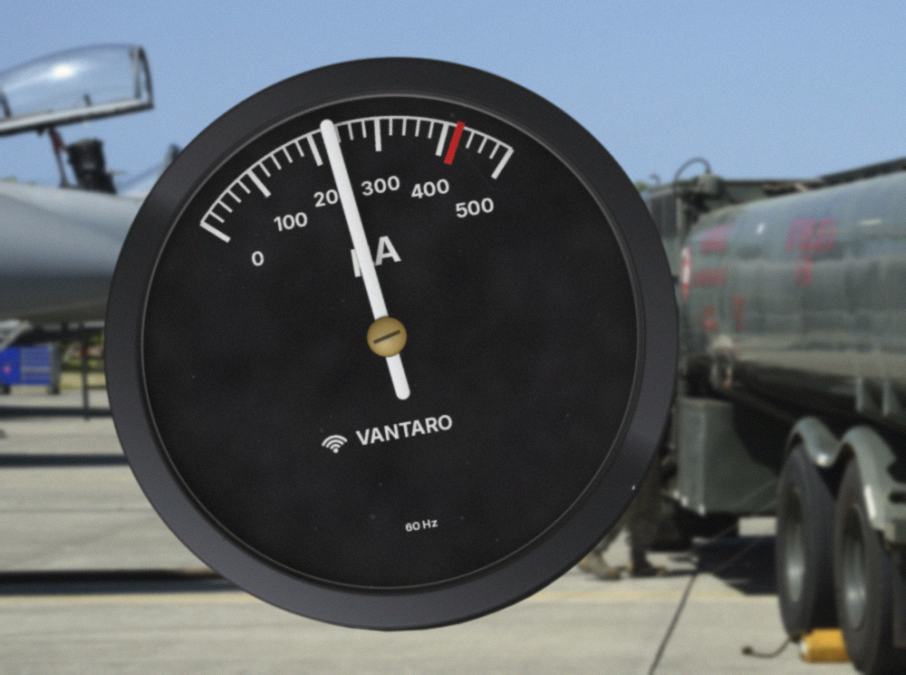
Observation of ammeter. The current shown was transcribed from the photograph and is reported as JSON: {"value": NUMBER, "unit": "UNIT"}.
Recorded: {"value": 230, "unit": "µA"}
